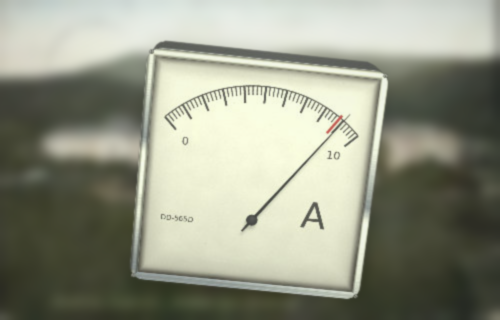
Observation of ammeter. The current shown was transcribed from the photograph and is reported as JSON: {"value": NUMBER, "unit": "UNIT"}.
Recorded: {"value": 9, "unit": "A"}
